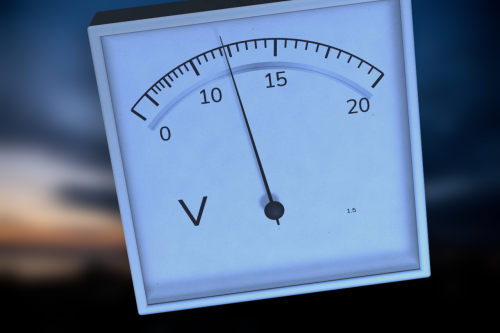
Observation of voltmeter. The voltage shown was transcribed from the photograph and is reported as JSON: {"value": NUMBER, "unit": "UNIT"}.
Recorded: {"value": 12.25, "unit": "V"}
